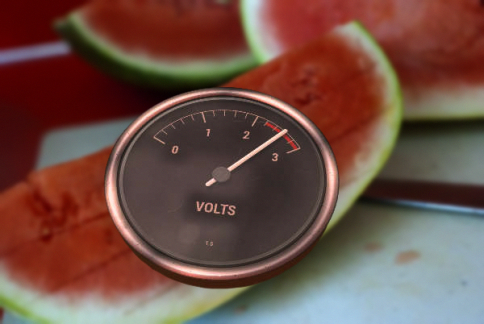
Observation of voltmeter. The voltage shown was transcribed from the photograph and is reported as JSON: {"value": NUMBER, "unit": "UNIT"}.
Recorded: {"value": 2.6, "unit": "V"}
